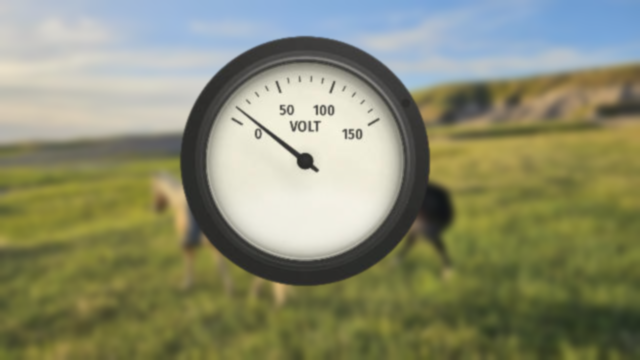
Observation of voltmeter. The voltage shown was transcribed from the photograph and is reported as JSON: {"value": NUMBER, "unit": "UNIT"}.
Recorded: {"value": 10, "unit": "V"}
